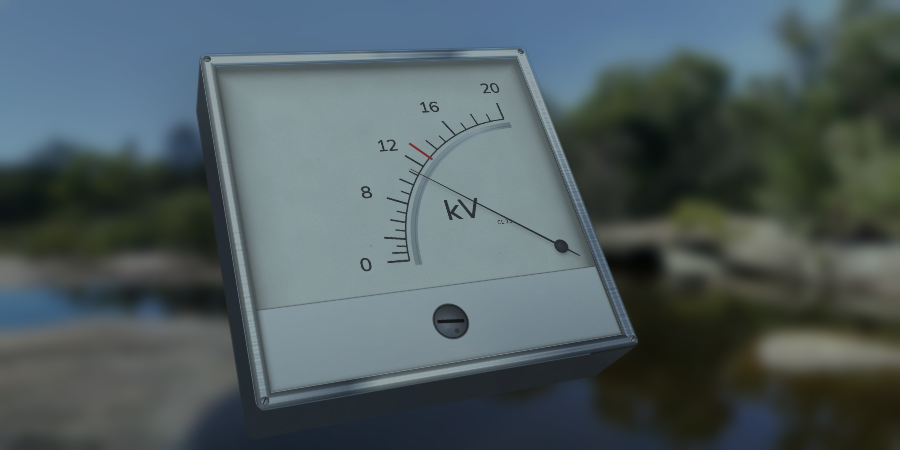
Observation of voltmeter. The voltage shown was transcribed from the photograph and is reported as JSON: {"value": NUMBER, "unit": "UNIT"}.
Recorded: {"value": 11, "unit": "kV"}
